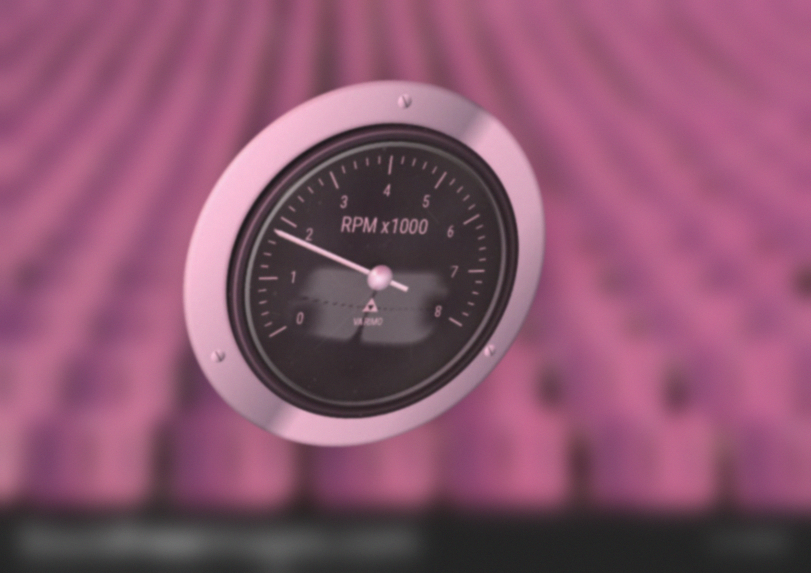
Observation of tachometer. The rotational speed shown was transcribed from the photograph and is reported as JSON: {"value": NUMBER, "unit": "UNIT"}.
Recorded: {"value": 1800, "unit": "rpm"}
